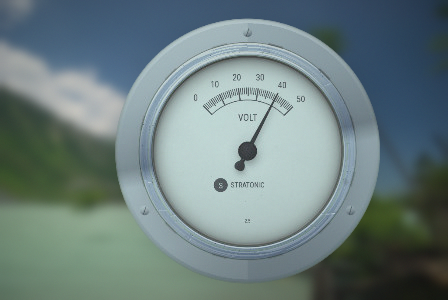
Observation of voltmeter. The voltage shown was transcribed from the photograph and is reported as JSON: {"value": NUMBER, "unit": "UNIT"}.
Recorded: {"value": 40, "unit": "V"}
